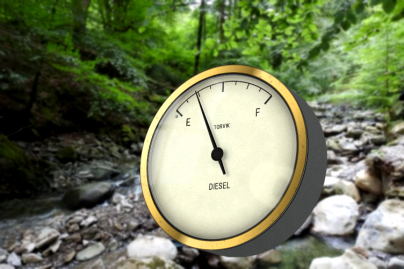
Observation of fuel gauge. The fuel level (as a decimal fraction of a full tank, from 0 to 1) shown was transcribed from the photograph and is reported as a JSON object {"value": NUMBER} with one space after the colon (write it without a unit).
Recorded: {"value": 0.25}
